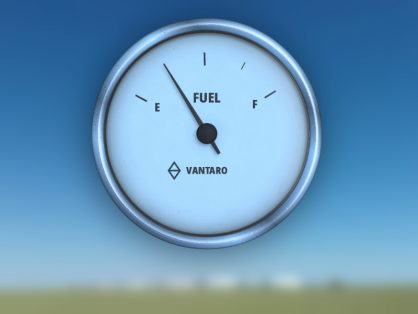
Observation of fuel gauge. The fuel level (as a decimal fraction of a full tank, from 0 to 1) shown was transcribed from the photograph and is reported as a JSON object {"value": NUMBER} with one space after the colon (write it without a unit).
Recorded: {"value": 0.25}
